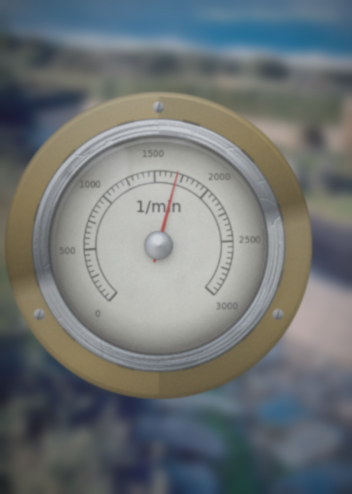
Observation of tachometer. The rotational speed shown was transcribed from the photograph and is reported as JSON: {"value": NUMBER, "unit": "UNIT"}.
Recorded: {"value": 1700, "unit": "rpm"}
